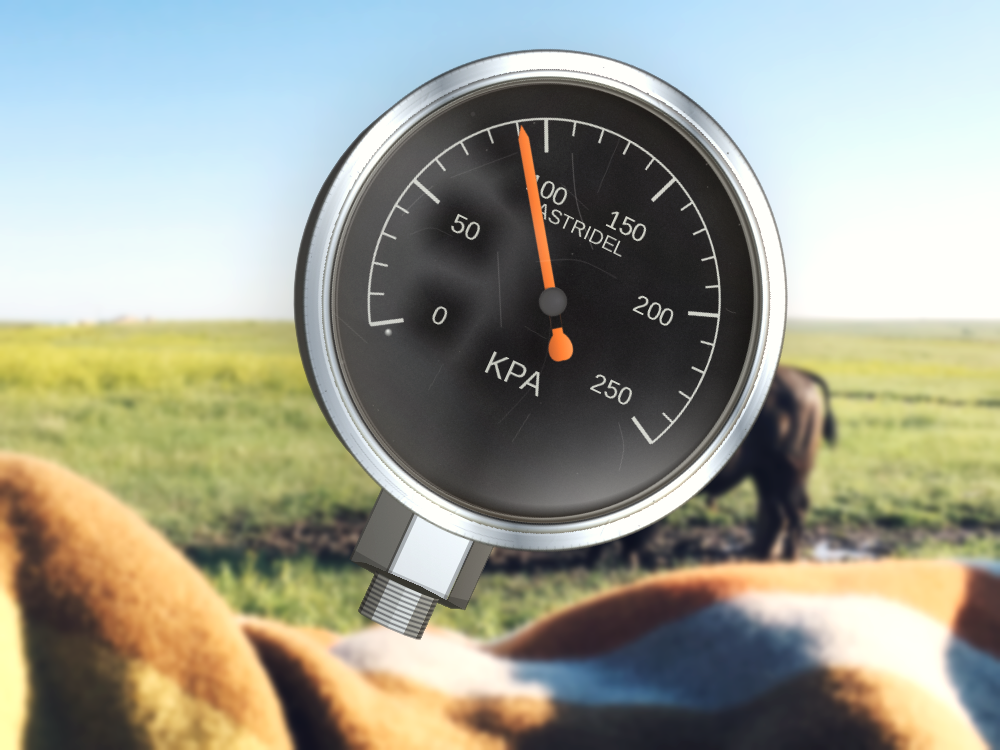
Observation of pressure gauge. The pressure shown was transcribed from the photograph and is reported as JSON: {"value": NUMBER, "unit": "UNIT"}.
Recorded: {"value": 90, "unit": "kPa"}
